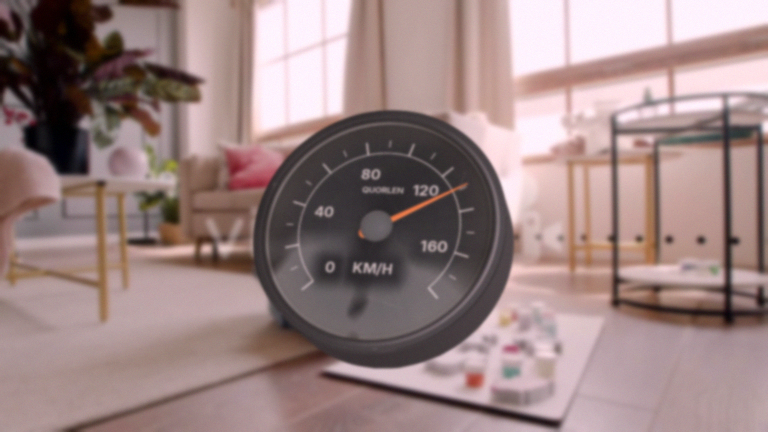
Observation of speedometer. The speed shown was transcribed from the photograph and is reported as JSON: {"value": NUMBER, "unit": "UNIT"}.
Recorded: {"value": 130, "unit": "km/h"}
